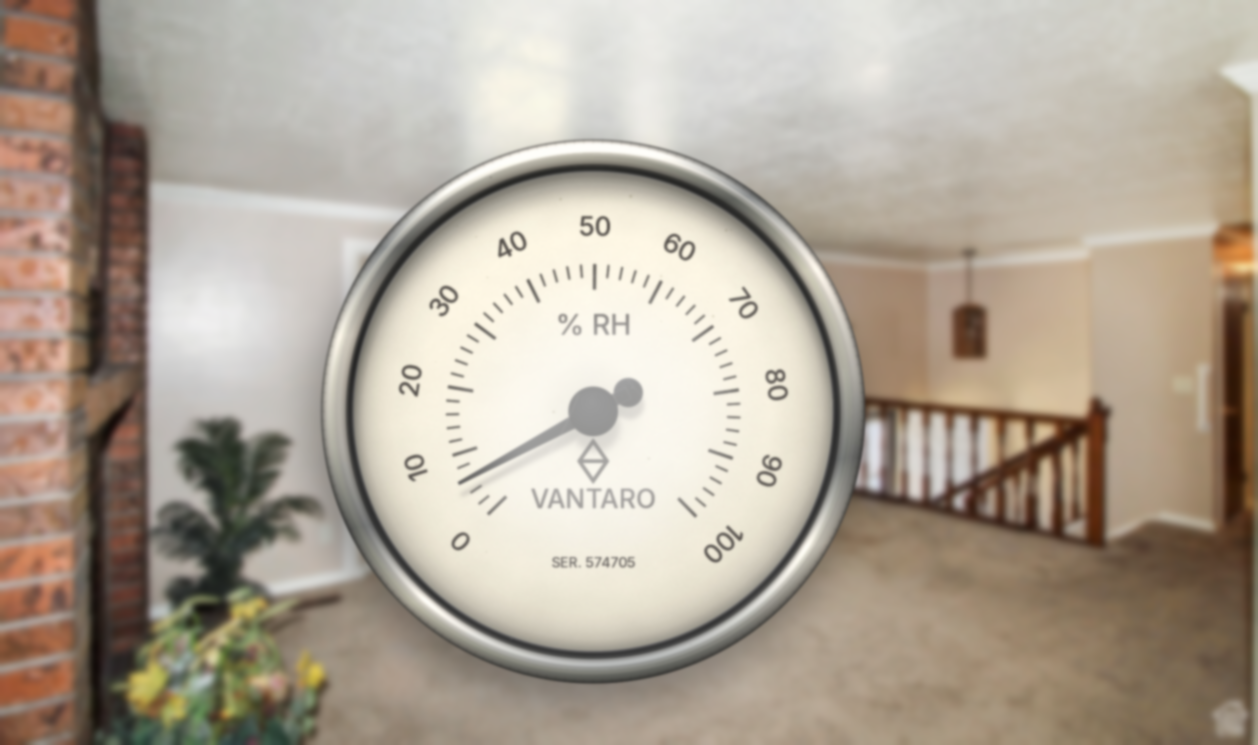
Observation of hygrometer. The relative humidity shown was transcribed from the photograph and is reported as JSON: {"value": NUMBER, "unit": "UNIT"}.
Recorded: {"value": 6, "unit": "%"}
